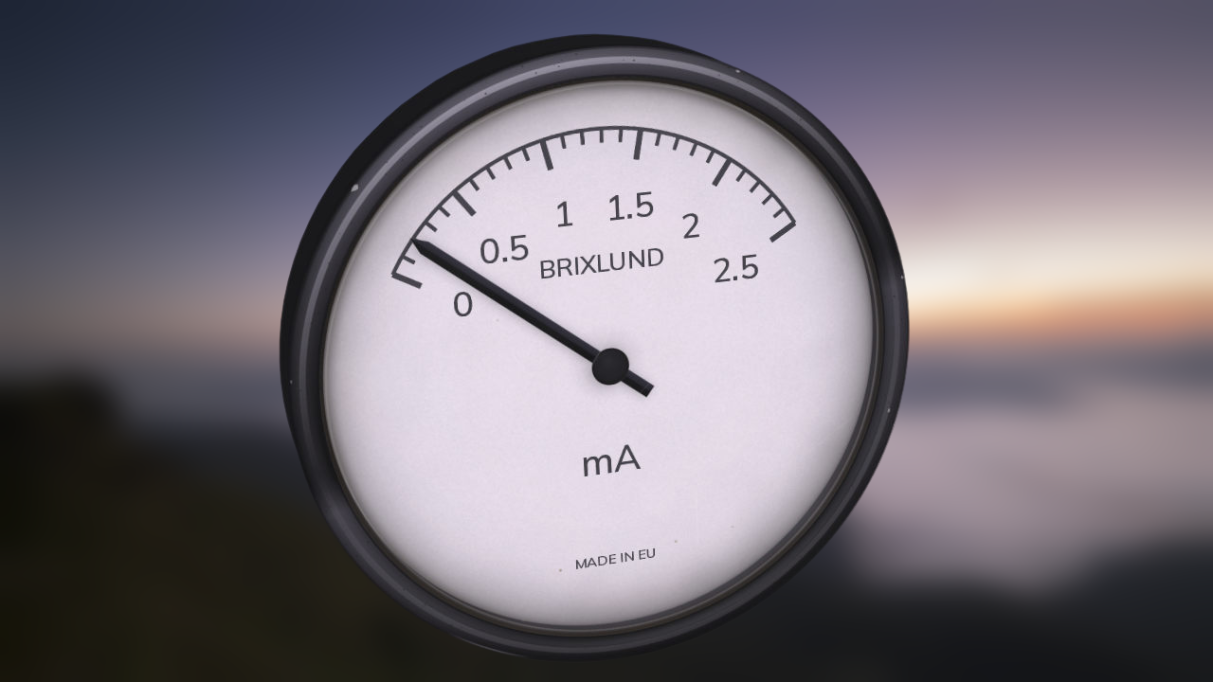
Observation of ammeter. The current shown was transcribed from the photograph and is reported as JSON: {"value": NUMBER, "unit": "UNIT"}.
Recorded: {"value": 0.2, "unit": "mA"}
